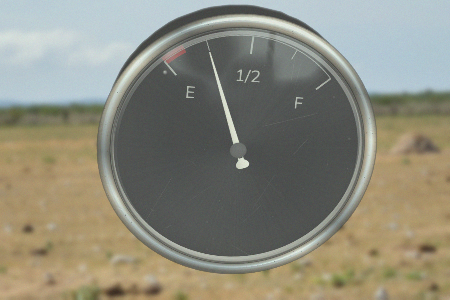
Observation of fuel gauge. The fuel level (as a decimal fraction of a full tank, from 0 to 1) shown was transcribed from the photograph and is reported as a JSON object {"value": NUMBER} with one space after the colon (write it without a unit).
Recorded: {"value": 0.25}
